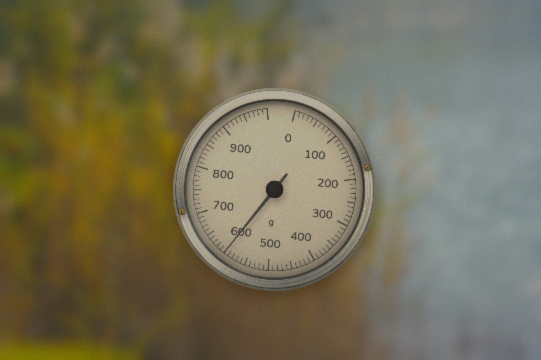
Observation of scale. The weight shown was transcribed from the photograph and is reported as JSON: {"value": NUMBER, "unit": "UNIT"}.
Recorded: {"value": 600, "unit": "g"}
